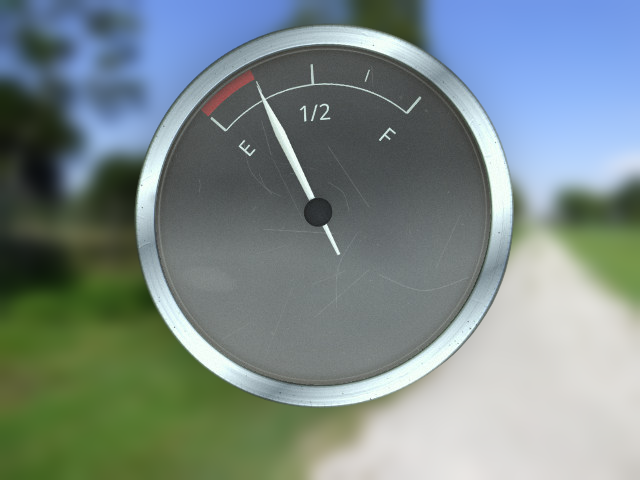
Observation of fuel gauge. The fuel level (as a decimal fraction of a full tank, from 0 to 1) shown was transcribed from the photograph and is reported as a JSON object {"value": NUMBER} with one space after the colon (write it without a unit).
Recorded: {"value": 0.25}
